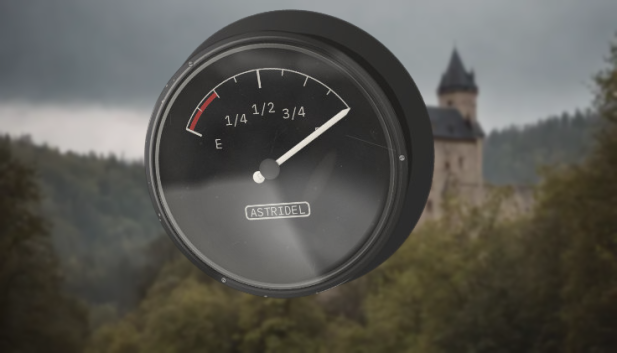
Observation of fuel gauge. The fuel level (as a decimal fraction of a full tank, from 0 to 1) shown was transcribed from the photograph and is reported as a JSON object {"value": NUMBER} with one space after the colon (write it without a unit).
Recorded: {"value": 1}
